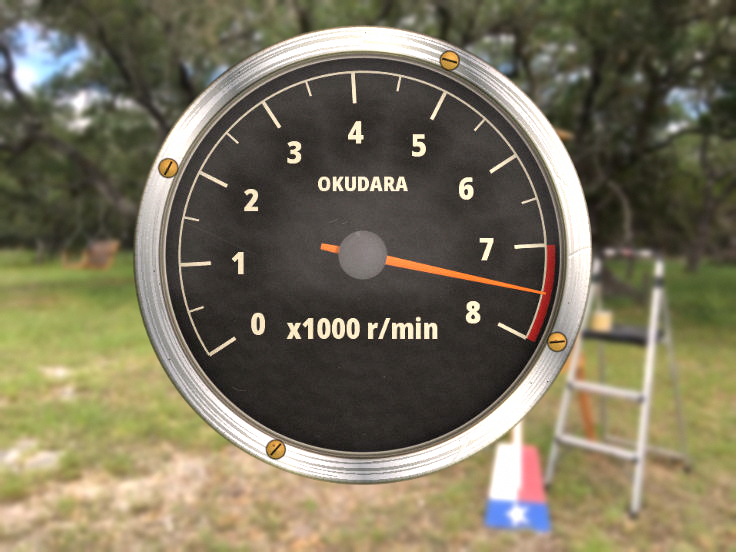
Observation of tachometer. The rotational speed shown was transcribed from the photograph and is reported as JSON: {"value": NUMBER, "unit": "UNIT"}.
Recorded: {"value": 7500, "unit": "rpm"}
